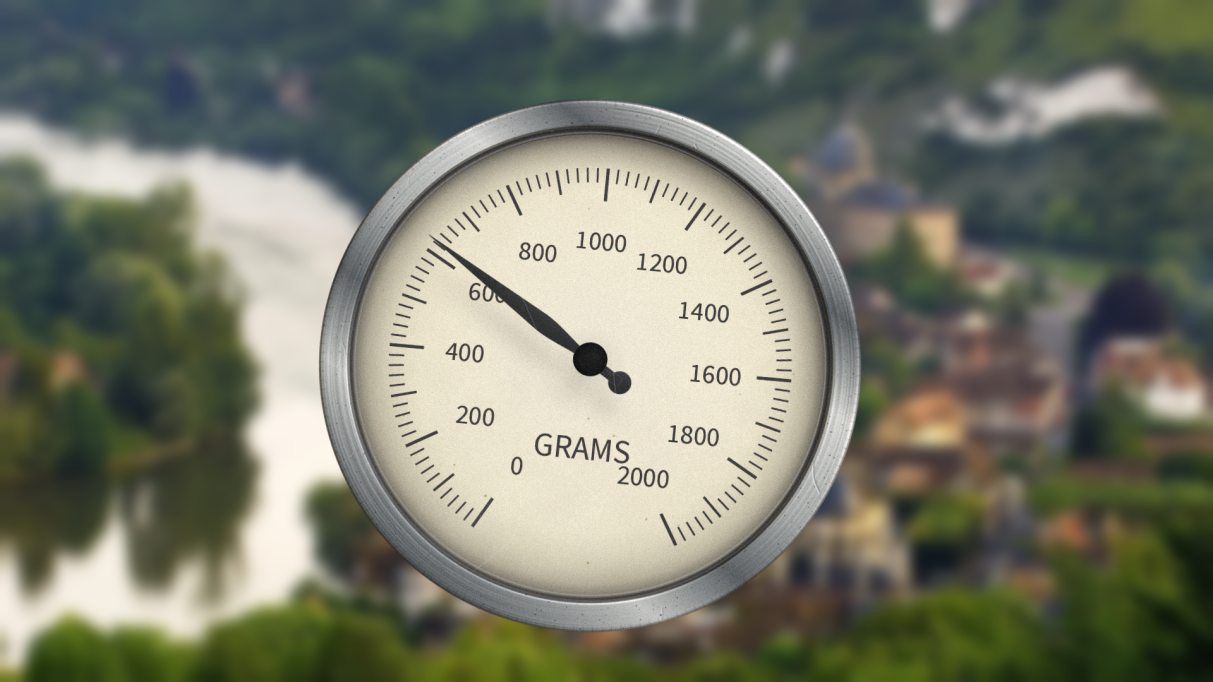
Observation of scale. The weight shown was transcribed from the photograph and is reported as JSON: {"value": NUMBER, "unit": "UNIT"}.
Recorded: {"value": 620, "unit": "g"}
